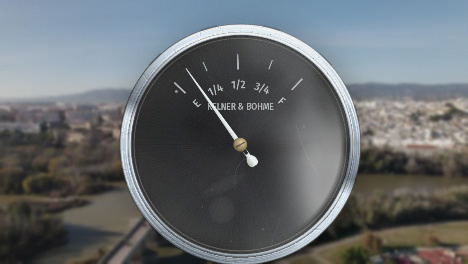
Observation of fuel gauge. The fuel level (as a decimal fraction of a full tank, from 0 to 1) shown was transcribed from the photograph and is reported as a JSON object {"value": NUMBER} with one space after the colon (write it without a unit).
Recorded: {"value": 0.125}
